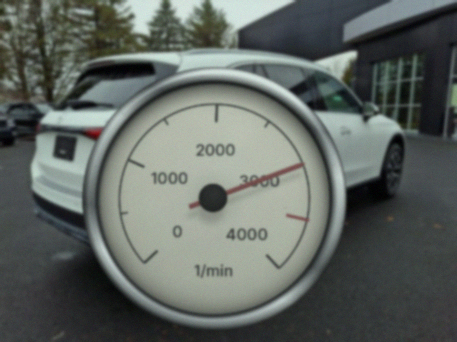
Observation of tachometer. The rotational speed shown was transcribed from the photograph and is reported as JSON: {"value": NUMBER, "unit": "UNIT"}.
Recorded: {"value": 3000, "unit": "rpm"}
